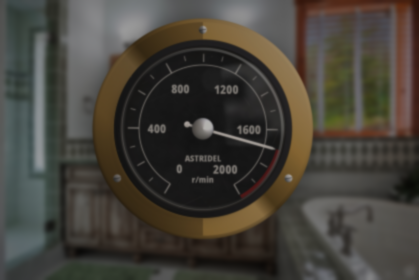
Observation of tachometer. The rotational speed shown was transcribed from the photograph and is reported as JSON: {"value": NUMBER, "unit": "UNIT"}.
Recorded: {"value": 1700, "unit": "rpm"}
